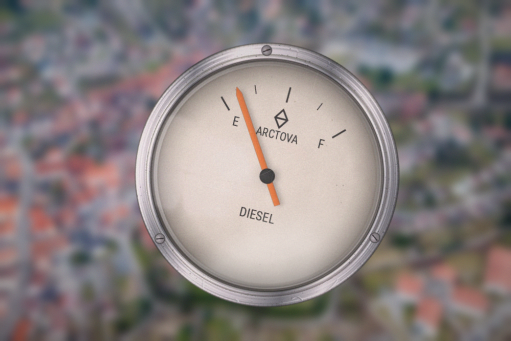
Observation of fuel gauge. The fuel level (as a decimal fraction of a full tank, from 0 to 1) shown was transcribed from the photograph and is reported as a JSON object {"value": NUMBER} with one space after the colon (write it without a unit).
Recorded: {"value": 0.125}
